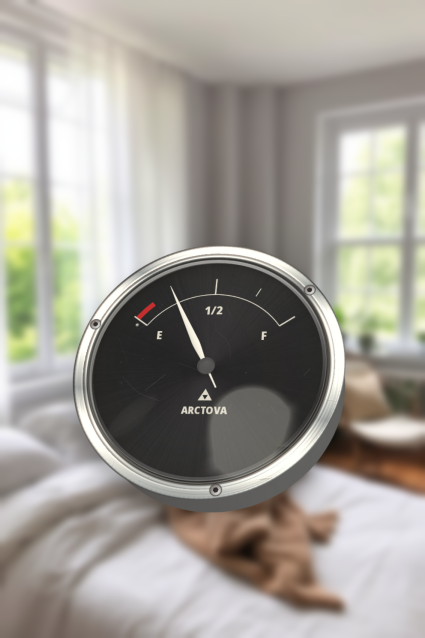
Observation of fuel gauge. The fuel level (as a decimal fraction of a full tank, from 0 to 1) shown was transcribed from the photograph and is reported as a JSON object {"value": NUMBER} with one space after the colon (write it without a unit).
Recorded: {"value": 0.25}
